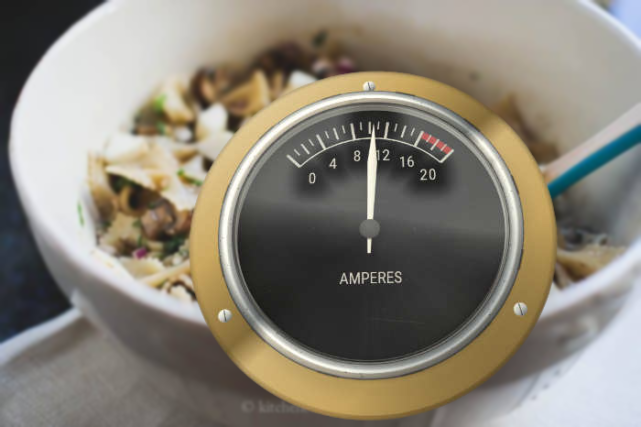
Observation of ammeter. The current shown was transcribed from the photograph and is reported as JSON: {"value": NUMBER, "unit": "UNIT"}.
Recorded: {"value": 10.5, "unit": "A"}
